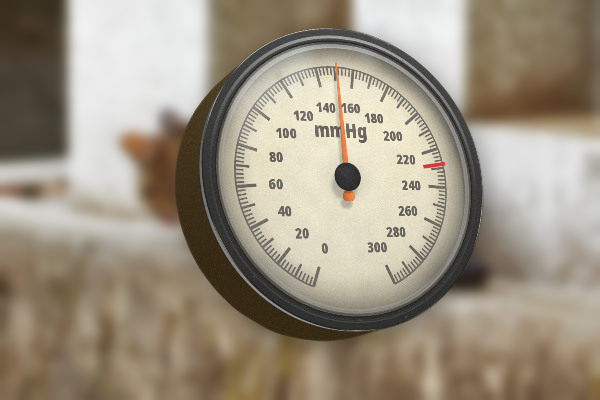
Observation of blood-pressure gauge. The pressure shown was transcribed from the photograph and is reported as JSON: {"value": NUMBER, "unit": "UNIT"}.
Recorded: {"value": 150, "unit": "mmHg"}
